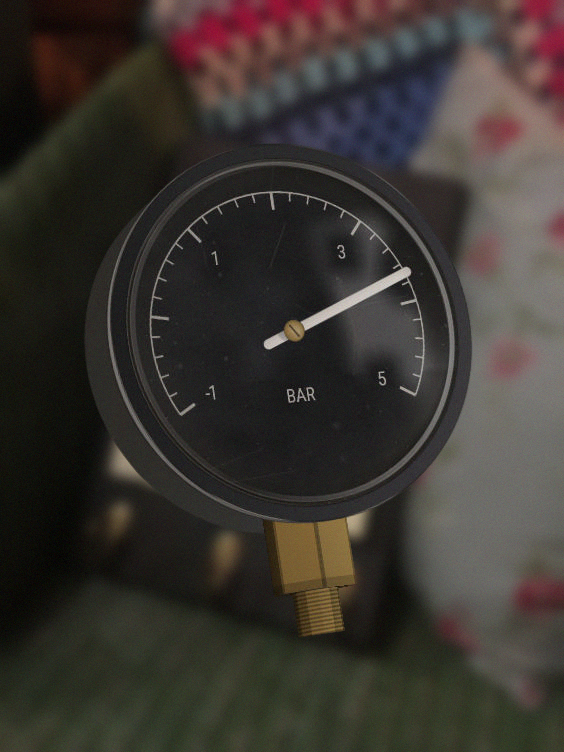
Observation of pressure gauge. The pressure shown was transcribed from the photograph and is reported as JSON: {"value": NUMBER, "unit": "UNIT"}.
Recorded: {"value": 3.7, "unit": "bar"}
